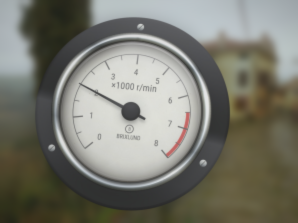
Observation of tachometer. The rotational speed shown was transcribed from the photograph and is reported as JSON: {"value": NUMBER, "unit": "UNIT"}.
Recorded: {"value": 2000, "unit": "rpm"}
